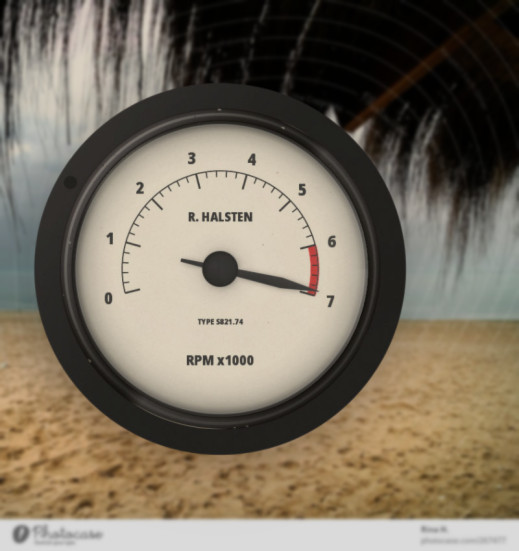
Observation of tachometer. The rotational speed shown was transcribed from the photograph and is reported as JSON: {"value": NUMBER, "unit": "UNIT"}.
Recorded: {"value": 6900, "unit": "rpm"}
